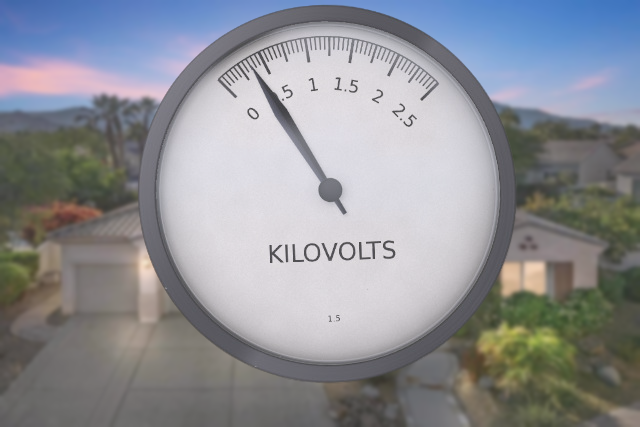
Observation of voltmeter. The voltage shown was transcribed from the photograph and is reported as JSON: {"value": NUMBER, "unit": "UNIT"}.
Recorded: {"value": 0.35, "unit": "kV"}
